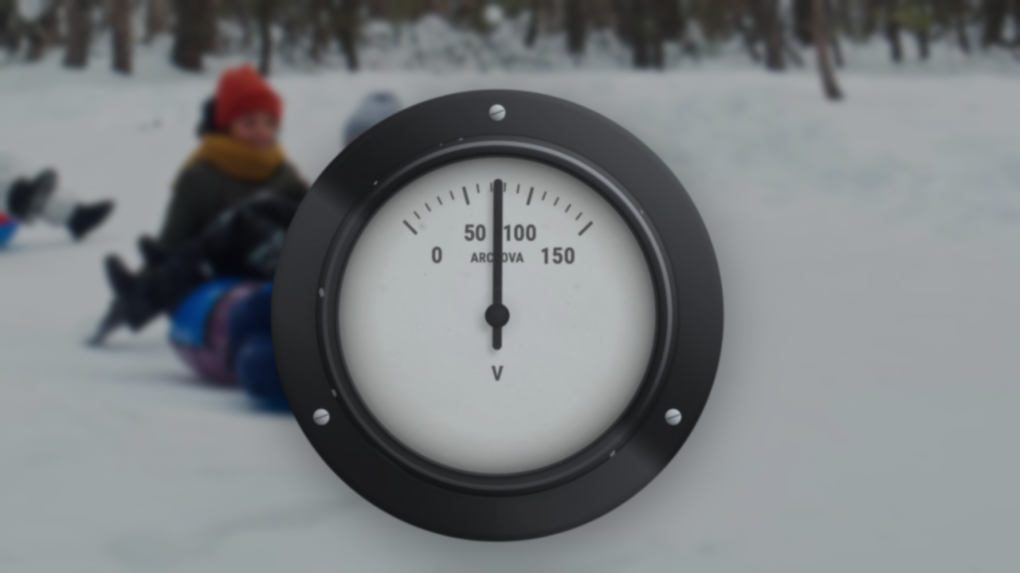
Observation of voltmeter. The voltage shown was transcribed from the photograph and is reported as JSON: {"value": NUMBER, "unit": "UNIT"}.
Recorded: {"value": 75, "unit": "V"}
